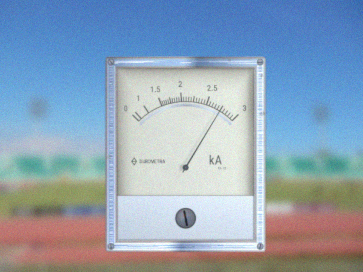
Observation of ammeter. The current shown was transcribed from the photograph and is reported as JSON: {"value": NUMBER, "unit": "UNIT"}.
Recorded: {"value": 2.75, "unit": "kA"}
